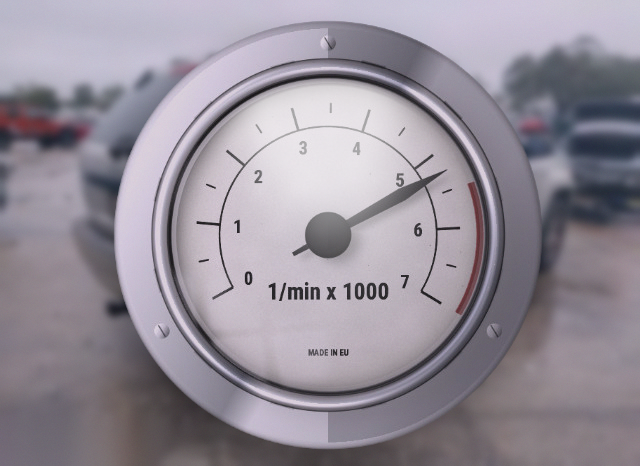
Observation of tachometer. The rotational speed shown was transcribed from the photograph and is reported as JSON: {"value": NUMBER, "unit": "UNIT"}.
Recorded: {"value": 5250, "unit": "rpm"}
